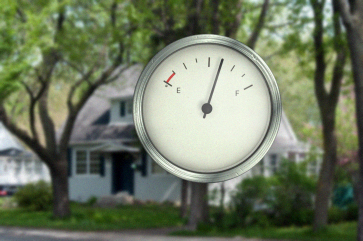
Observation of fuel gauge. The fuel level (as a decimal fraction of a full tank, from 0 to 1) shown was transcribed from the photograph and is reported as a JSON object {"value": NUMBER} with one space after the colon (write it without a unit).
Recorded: {"value": 0.625}
